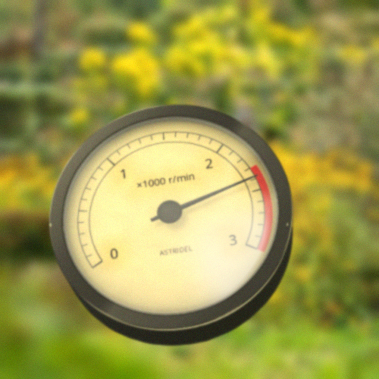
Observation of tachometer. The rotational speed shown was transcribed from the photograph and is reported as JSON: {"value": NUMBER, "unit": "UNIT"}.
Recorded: {"value": 2400, "unit": "rpm"}
